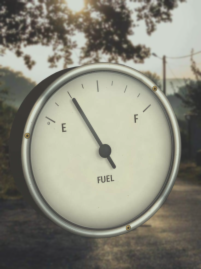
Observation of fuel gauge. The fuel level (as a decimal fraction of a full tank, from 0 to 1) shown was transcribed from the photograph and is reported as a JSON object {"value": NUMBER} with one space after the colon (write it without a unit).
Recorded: {"value": 0.25}
